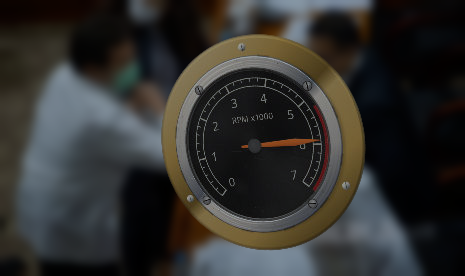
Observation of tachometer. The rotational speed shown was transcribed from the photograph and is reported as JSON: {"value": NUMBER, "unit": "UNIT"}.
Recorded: {"value": 5900, "unit": "rpm"}
